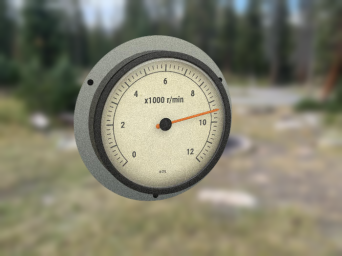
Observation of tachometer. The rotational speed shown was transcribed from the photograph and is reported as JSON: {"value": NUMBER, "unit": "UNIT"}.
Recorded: {"value": 9400, "unit": "rpm"}
